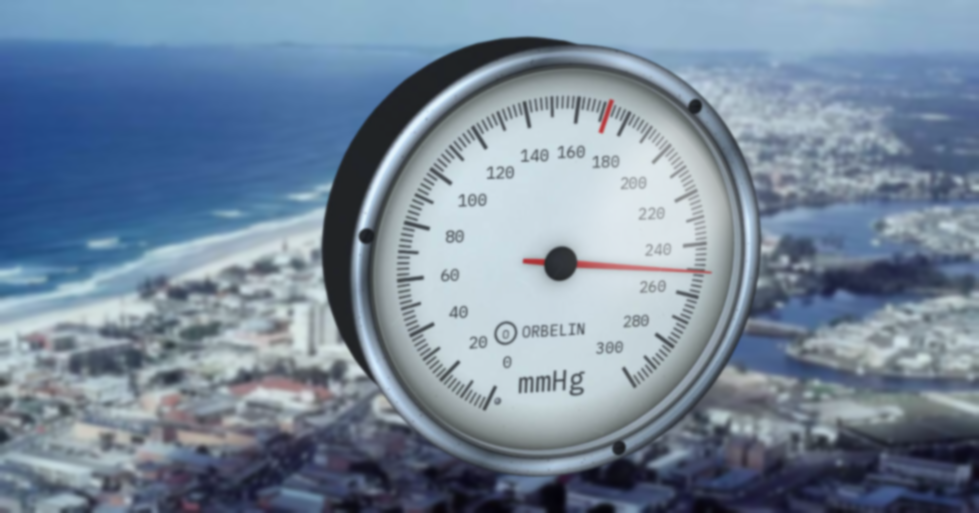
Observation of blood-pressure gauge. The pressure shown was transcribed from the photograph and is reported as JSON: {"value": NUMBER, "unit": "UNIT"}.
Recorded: {"value": 250, "unit": "mmHg"}
